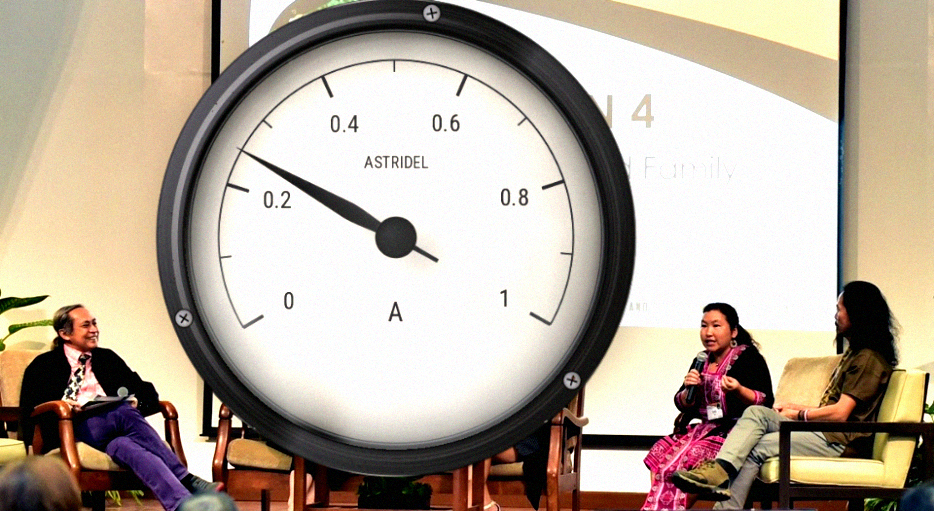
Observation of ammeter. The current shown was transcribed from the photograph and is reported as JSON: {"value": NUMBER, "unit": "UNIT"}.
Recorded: {"value": 0.25, "unit": "A"}
